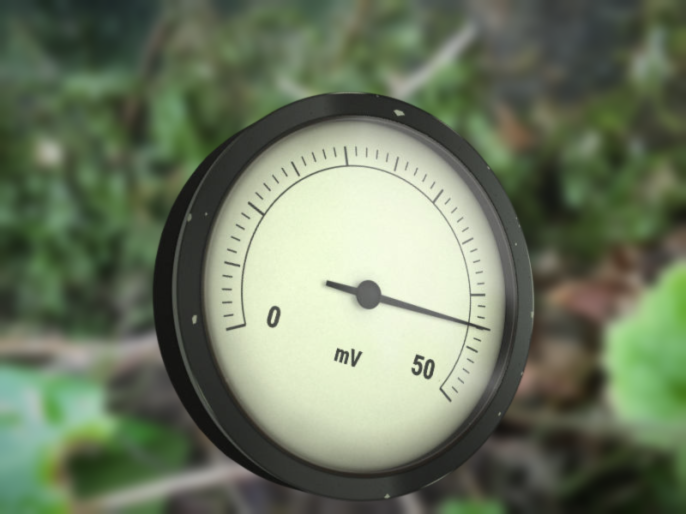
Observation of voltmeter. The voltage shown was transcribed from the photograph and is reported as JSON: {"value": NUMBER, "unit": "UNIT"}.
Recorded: {"value": 43, "unit": "mV"}
